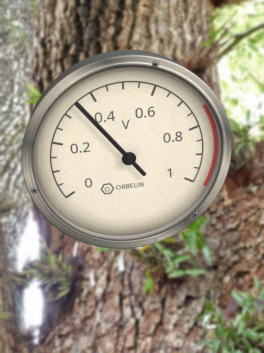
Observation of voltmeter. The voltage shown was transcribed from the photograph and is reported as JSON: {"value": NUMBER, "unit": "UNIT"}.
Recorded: {"value": 0.35, "unit": "V"}
